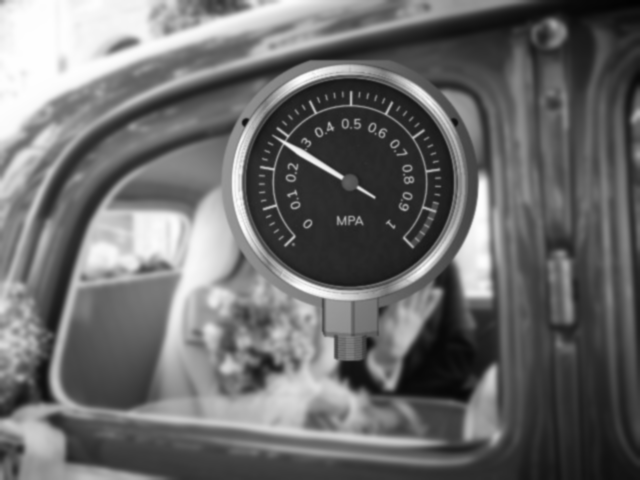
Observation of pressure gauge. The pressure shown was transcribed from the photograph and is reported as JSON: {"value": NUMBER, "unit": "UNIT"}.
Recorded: {"value": 0.28, "unit": "MPa"}
